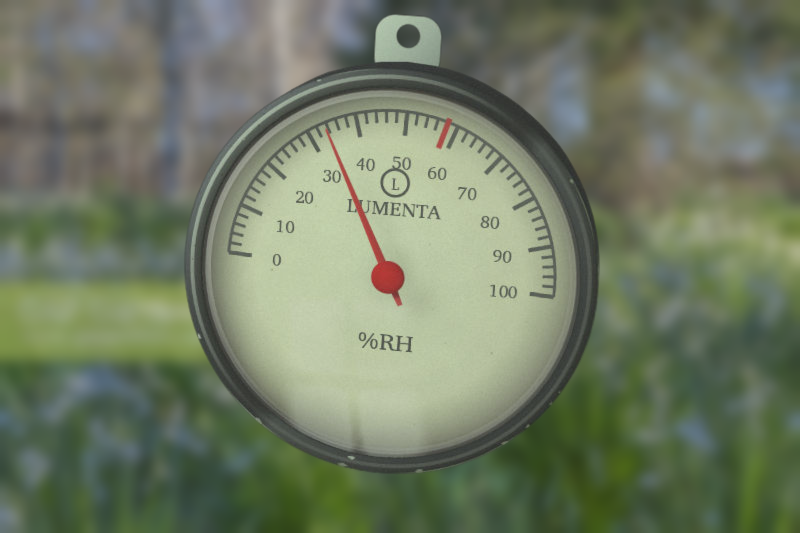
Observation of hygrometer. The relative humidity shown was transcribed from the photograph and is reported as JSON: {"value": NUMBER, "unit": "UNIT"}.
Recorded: {"value": 34, "unit": "%"}
